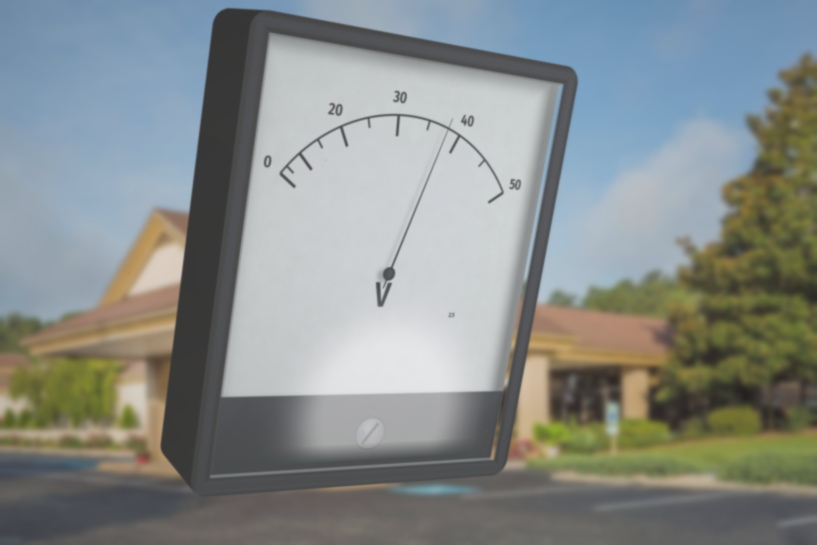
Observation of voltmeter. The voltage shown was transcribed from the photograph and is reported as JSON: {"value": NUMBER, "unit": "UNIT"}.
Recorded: {"value": 37.5, "unit": "V"}
